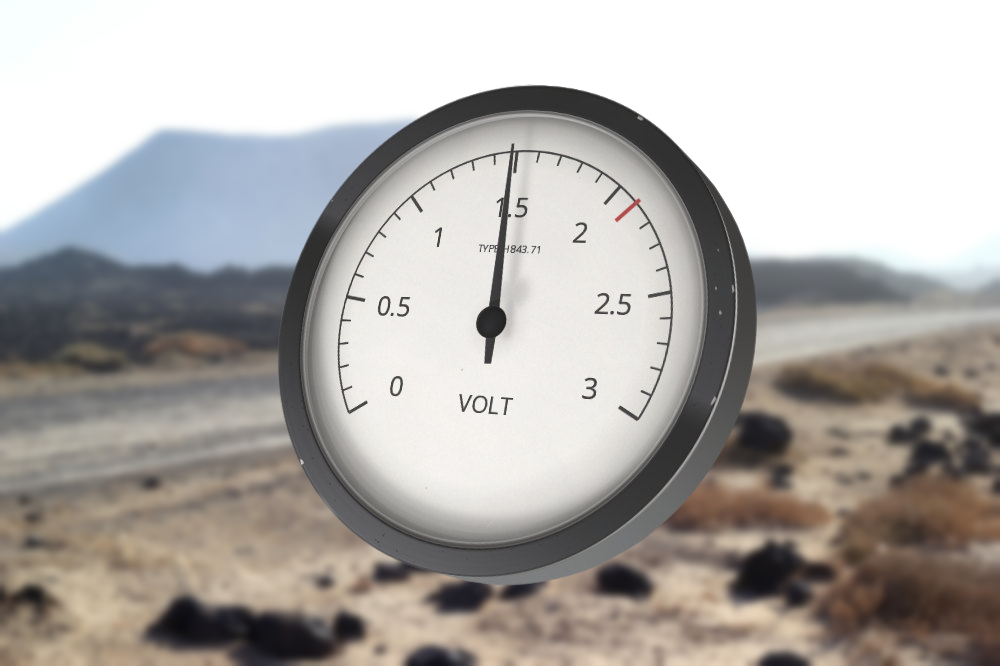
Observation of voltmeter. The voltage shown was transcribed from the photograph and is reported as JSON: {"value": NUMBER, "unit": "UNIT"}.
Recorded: {"value": 1.5, "unit": "V"}
